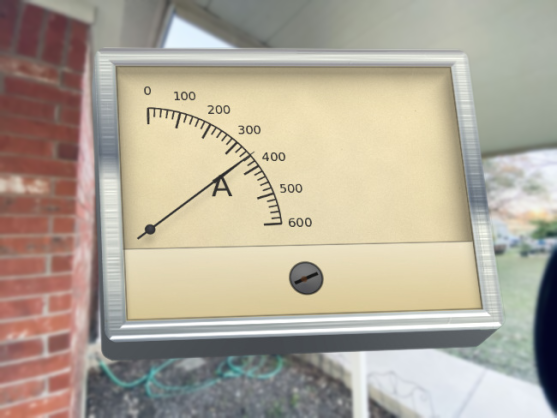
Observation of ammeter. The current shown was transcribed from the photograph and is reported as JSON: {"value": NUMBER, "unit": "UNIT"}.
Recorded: {"value": 360, "unit": "A"}
